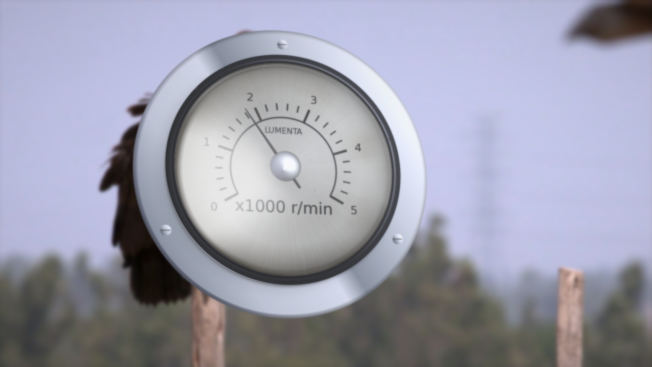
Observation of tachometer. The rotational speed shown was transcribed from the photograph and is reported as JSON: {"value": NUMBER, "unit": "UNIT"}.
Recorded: {"value": 1800, "unit": "rpm"}
